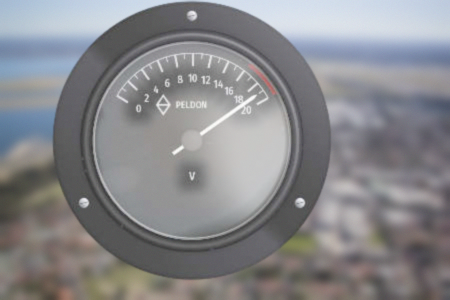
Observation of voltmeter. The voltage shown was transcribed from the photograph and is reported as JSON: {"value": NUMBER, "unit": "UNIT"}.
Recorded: {"value": 19, "unit": "V"}
